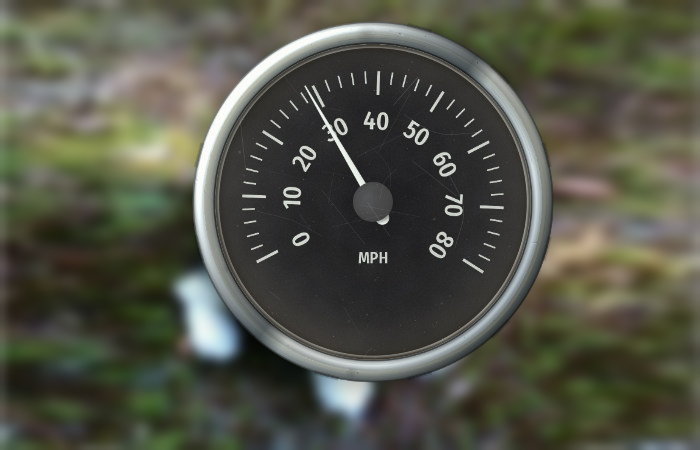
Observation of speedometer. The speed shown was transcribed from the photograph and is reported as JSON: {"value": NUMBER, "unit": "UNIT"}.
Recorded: {"value": 29, "unit": "mph"}
